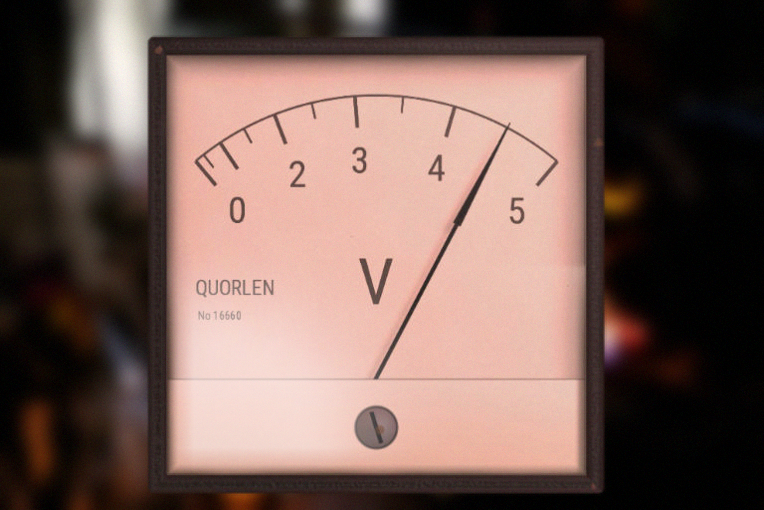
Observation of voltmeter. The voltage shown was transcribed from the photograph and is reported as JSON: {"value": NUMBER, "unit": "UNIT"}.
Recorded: {"value": 4.5, "unit": "V"}
